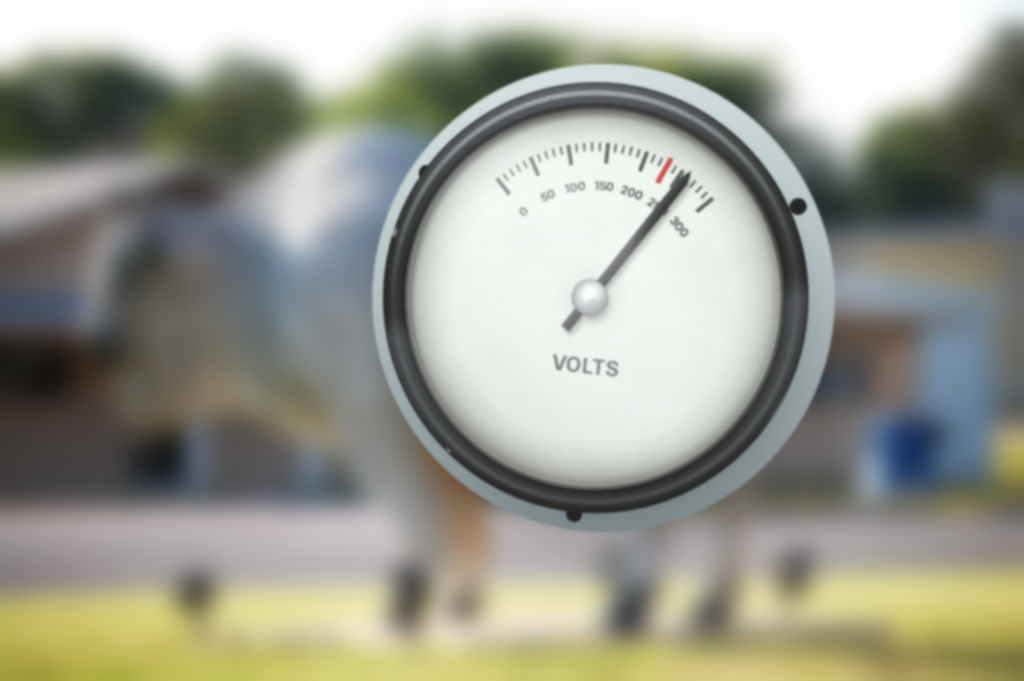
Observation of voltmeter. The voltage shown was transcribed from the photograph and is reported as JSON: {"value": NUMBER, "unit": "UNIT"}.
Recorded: {"value": 260, "unit": "V"}
